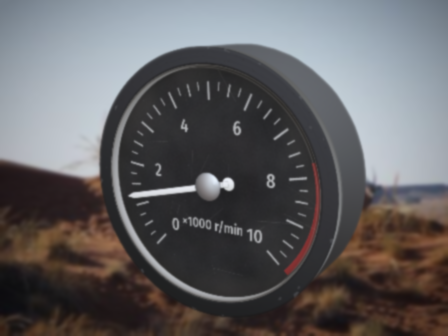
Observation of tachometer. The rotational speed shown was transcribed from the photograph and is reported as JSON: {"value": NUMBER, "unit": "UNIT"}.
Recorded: {"value": 1250, "unit": "rpm"}
